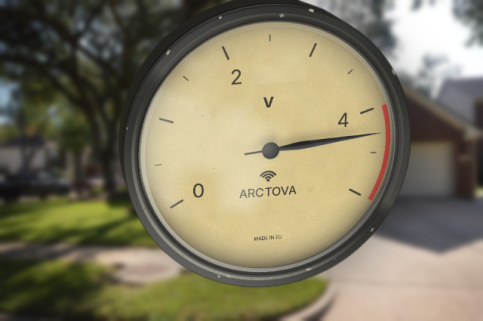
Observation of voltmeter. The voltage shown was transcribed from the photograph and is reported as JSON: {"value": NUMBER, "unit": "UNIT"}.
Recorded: {"value": 4.25, "unit": "V"}
